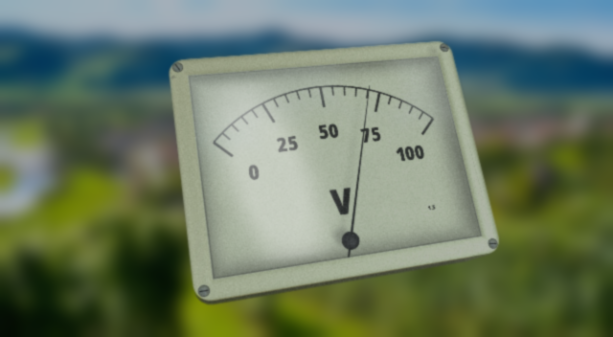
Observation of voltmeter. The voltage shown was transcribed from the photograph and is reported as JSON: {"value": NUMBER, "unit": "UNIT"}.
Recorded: {"value": 70, "unit": "V"}
